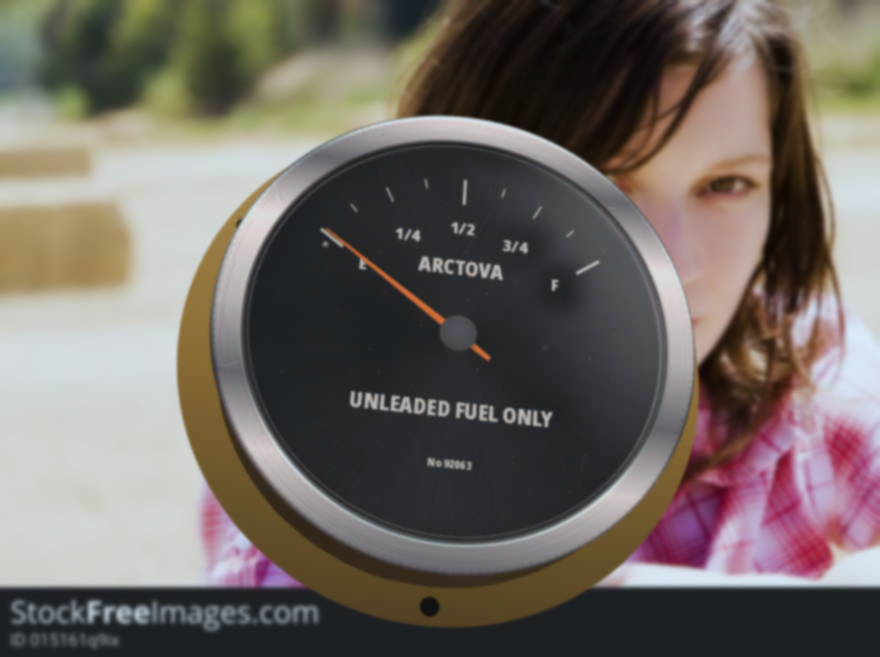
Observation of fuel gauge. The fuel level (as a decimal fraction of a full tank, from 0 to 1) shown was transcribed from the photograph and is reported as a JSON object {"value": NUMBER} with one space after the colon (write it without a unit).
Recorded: {"value": 0}
